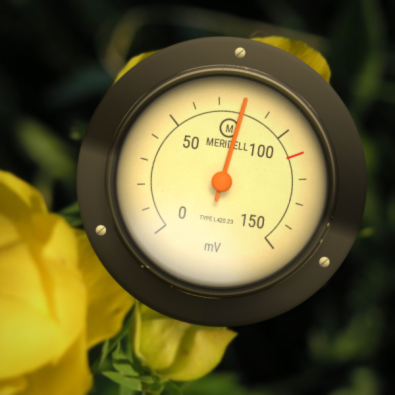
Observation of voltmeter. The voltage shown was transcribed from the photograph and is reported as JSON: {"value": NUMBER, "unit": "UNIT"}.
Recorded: {"value": 80, "unit": "mV"}
